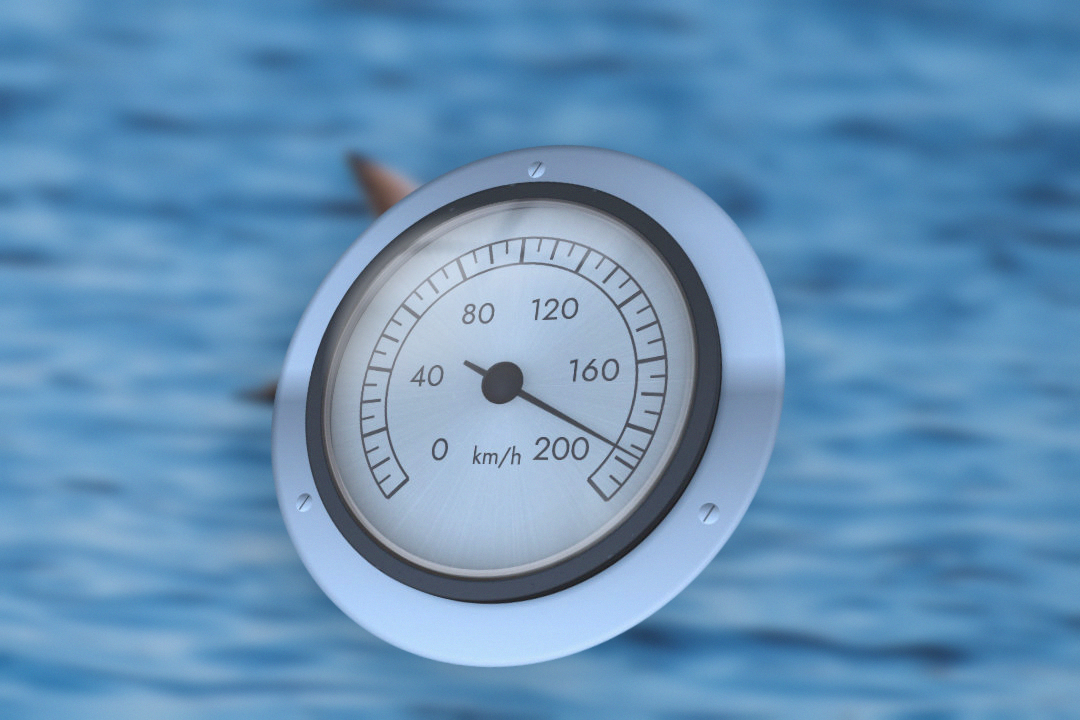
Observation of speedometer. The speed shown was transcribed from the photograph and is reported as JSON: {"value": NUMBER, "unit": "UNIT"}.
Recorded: {"value": 187.5, "unit": "km/h"}
